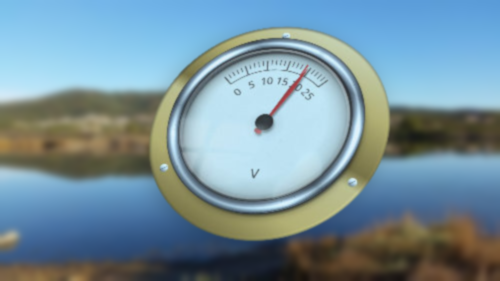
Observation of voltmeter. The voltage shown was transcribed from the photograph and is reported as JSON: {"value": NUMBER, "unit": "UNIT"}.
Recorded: {"value": 20, "unit": "V"}
